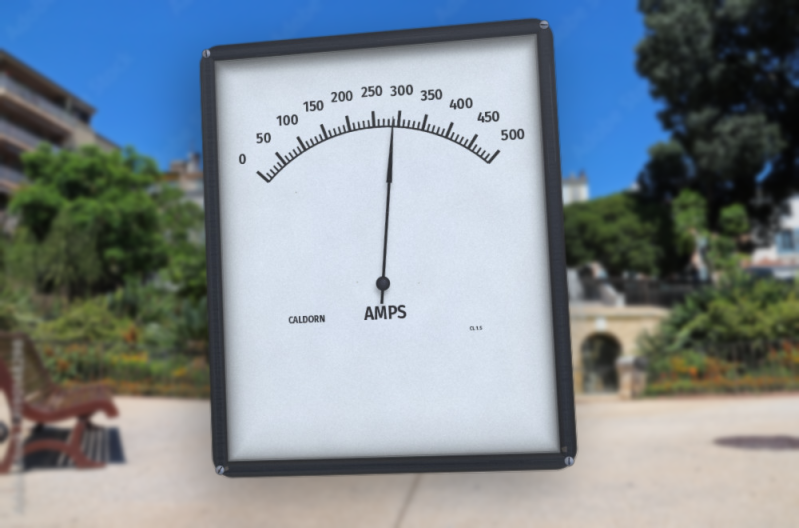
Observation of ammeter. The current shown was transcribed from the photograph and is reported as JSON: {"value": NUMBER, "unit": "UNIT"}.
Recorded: {"value": 290, "unit": "A"}
